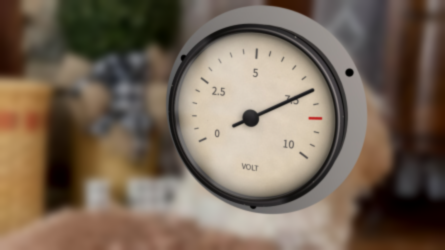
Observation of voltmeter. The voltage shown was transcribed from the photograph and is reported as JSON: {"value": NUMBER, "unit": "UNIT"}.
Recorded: {"value": 7.5, "unit": "V"}
